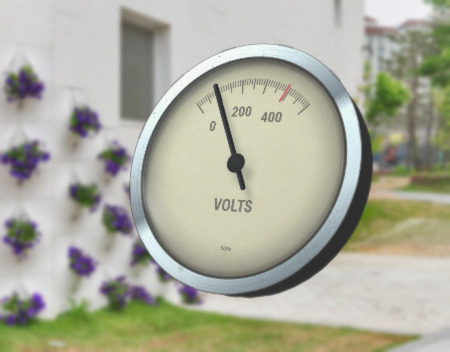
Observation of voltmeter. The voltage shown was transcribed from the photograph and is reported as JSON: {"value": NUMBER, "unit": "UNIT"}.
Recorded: {"value": 100, "unit": "V"}
